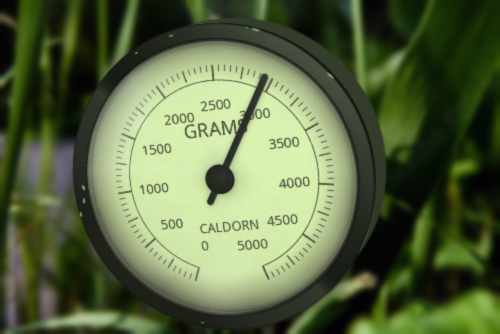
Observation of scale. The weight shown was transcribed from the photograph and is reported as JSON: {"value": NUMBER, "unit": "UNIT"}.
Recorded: {"value": 2950, "unit": "g"}
